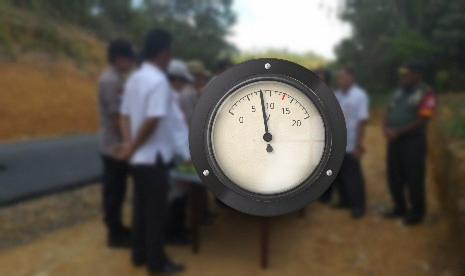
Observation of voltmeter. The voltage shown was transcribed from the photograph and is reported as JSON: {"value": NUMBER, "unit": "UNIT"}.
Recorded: {"value": 8, "unit": "V"}
